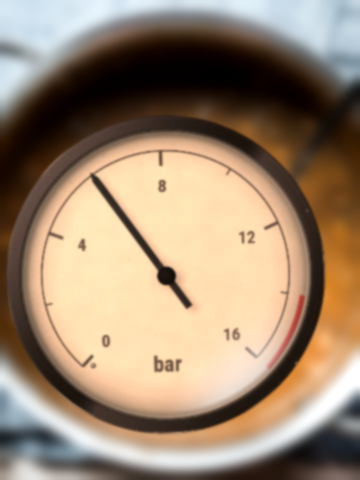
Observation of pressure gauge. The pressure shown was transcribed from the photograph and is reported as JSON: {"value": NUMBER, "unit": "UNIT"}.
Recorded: {"value": 6, "unit": "bar"}
